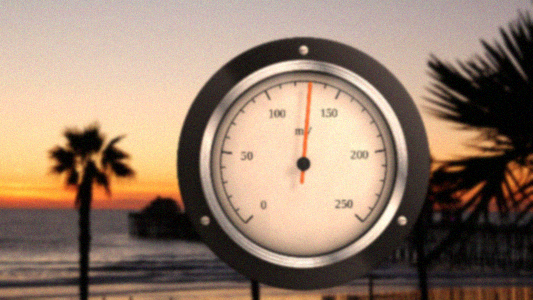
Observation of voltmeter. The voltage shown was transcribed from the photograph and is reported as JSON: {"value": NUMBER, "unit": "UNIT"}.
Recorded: {"value": 130, "unit": "mV"}
